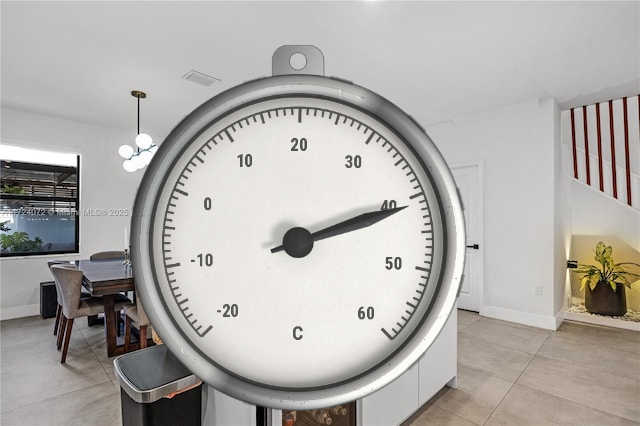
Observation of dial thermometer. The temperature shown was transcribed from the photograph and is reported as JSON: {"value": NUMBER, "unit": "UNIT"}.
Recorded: {"value": 41, "unit": "°C"}
